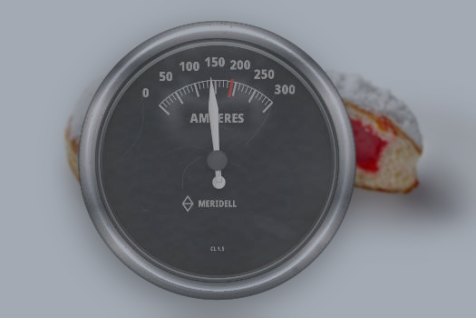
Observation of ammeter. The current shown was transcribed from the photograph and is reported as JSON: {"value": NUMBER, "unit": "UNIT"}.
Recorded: {"value": 140, "unit": "A"}
